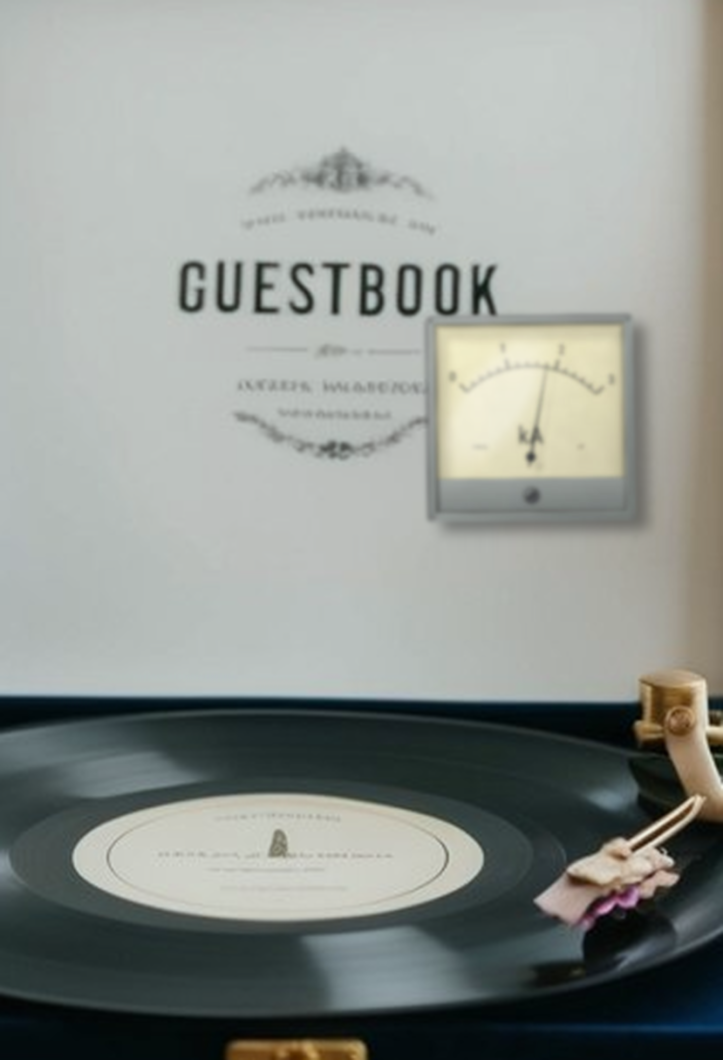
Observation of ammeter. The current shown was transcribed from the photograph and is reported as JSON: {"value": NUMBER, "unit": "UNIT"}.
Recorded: {"value": 1.8, "unit": "kA"}
